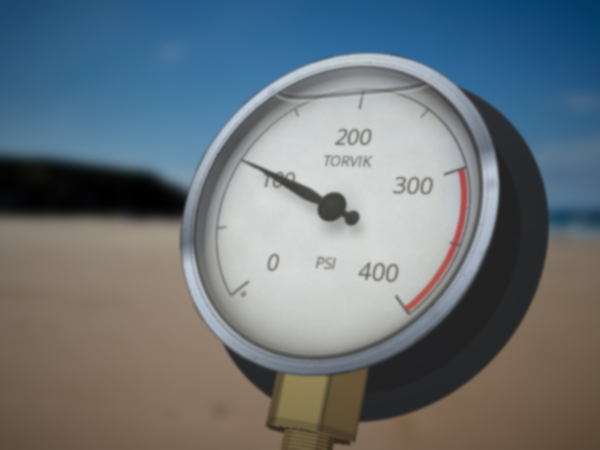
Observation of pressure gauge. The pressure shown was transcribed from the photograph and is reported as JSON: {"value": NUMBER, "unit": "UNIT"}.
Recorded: {"value": 100, "unit": "psi"}
